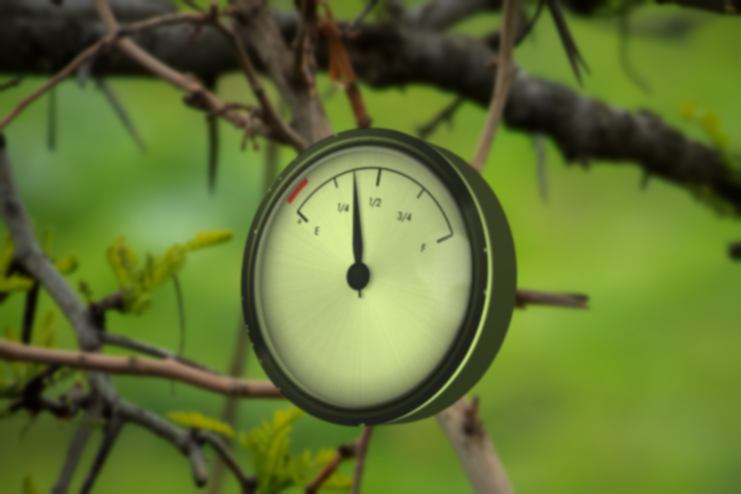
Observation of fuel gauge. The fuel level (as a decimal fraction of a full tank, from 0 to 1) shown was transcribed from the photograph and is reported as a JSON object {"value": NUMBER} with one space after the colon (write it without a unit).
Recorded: {"value": 0.375}
